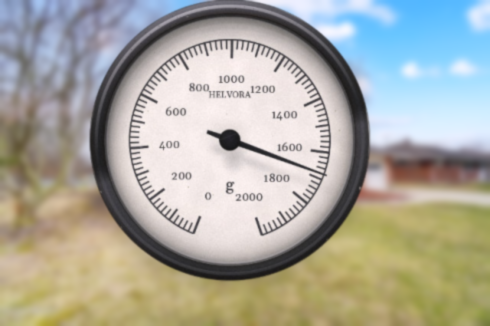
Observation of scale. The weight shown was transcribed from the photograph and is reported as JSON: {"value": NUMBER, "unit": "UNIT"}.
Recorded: {"value": 1680, "unit": "g"}
